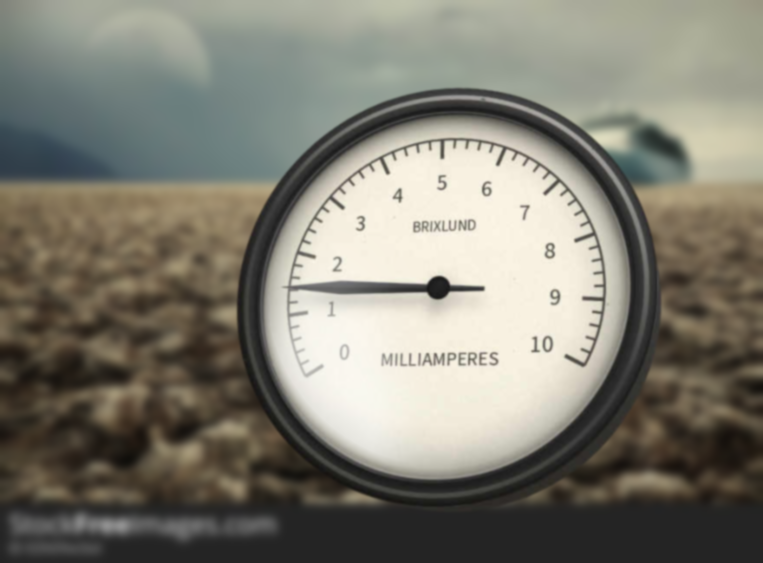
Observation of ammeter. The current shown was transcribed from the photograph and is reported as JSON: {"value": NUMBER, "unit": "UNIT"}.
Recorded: {"value": 1.4, "unit": "mA"}
